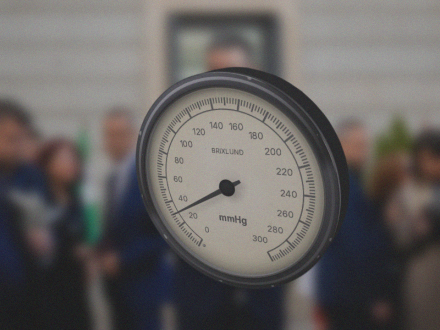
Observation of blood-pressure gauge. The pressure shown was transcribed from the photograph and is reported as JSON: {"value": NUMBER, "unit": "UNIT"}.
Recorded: {"value": 30, "unit": "mmHg"}
